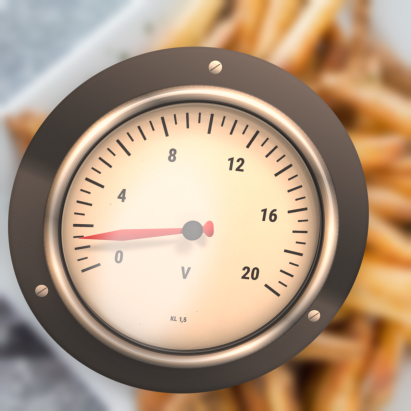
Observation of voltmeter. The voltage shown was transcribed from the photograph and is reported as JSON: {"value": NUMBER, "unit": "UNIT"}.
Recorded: {"value": 1.5, "unit": "V"}
